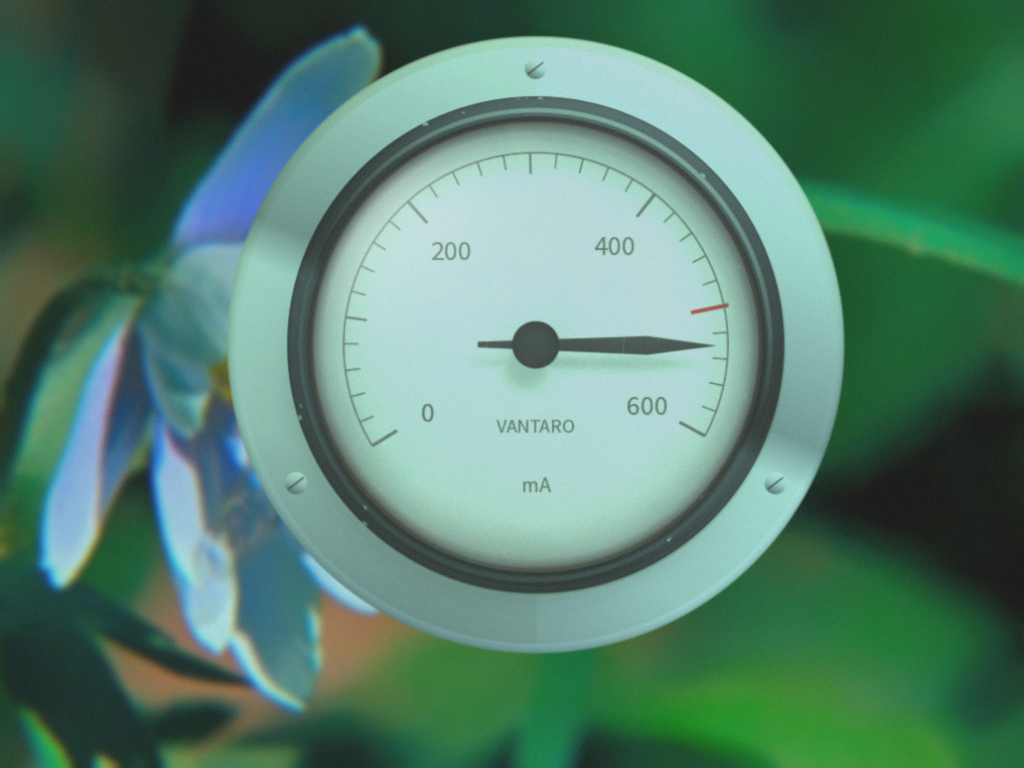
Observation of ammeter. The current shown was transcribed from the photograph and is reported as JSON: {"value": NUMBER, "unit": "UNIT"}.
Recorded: {"value": 530, "unit": "mA"}
